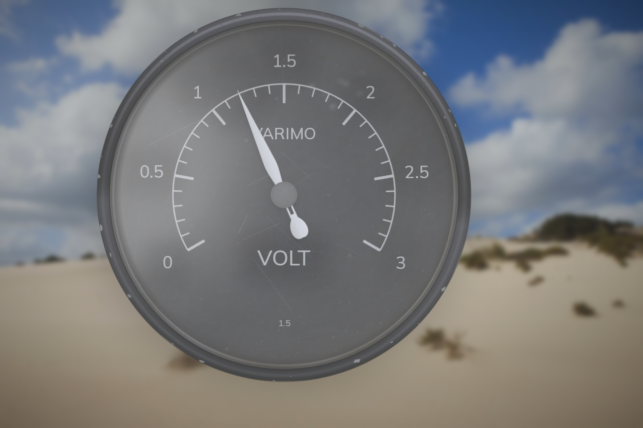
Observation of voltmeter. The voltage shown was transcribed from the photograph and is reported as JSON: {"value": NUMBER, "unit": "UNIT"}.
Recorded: {"value": 1.2, "unit": "V"}
